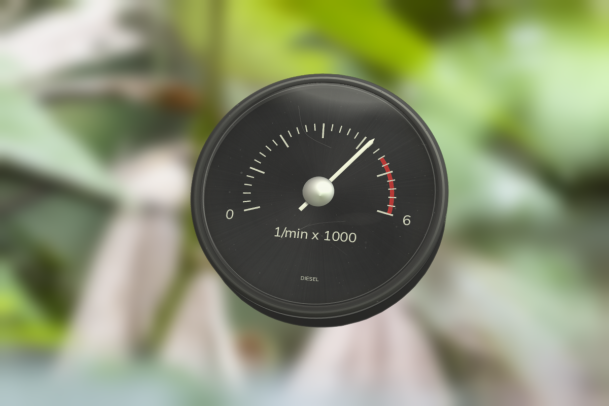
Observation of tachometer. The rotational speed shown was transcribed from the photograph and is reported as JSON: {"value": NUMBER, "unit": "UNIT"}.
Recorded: {"value": 4200, "unit": "rpm"}
